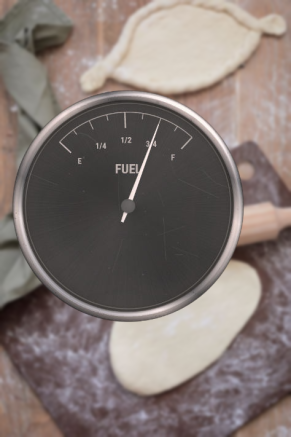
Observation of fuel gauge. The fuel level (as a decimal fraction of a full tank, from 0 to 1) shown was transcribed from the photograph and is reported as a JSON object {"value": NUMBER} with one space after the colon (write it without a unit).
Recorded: {"value": 0.75}
